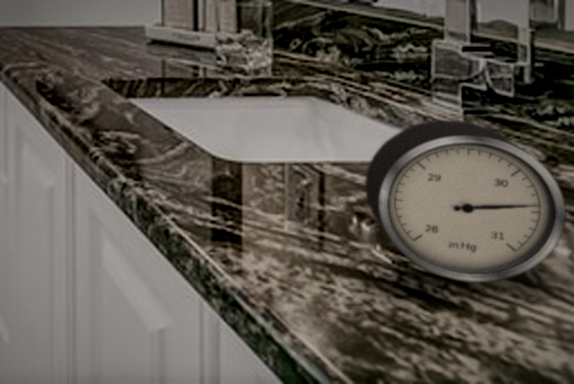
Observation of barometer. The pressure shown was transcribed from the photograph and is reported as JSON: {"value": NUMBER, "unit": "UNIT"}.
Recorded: {"value": 30.4, "unit": "inHg"}
